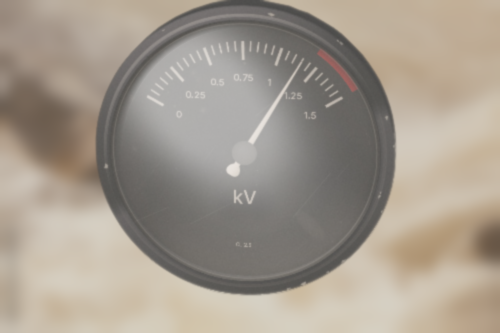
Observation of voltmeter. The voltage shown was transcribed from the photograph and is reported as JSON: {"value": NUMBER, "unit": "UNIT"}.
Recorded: {"value": 1.15, "unit": "kV"}
